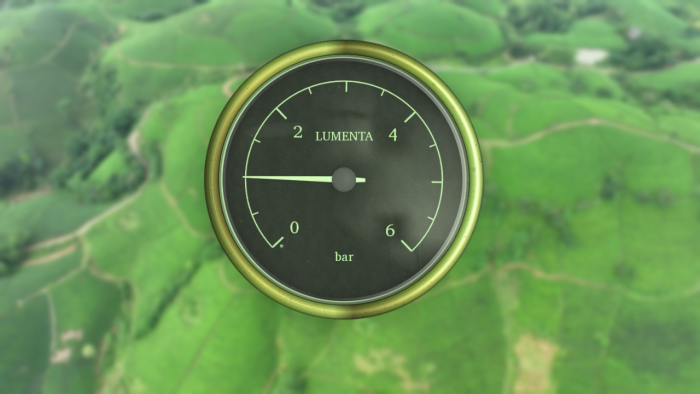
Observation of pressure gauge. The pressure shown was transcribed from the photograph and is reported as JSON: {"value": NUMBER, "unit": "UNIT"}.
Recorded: {"value": 1, "unit": "bar"}
